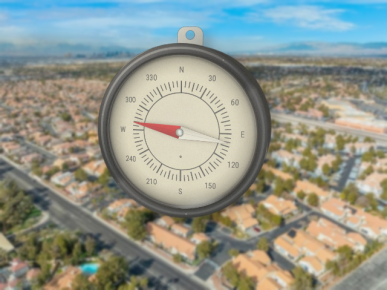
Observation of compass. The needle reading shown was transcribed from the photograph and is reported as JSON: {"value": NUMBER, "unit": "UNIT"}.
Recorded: {"value": 280, "unit": "°"}
